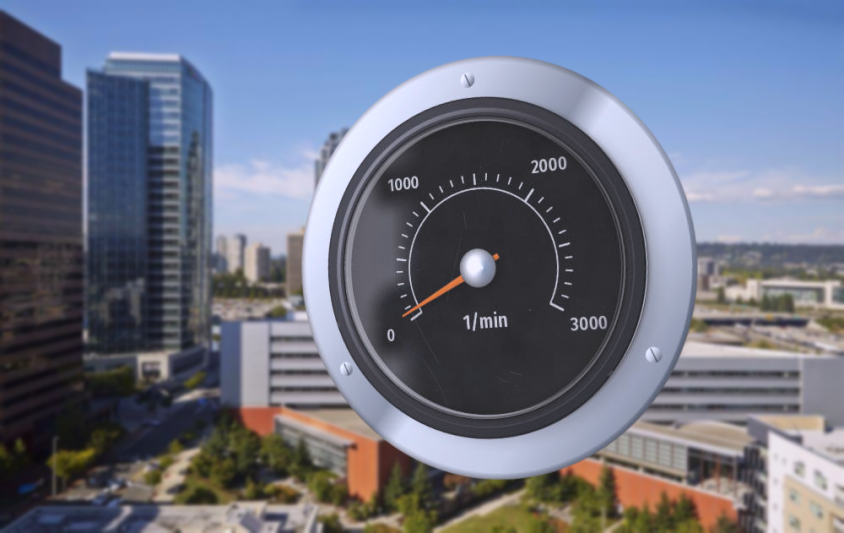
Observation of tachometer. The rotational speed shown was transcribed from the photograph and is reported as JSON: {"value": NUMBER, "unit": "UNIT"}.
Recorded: {"value": 50, "unit": "rpm"}
